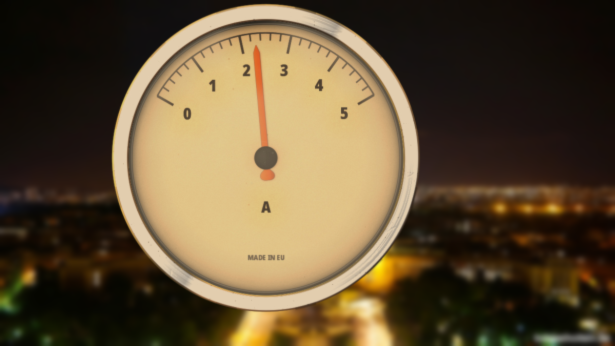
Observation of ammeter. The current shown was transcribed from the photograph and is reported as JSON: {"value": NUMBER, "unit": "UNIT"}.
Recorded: {"value": 2.3, "unit": "A"}
